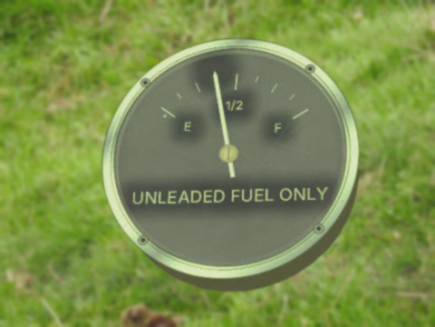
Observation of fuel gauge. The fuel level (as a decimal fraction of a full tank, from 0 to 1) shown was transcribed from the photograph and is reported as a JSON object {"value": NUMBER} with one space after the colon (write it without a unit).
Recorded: {"value": 0.375}
